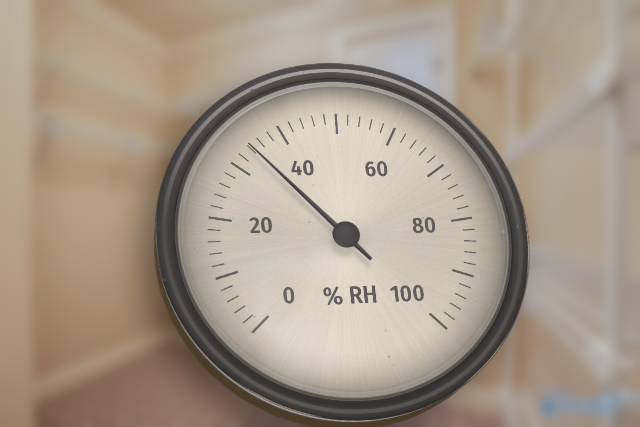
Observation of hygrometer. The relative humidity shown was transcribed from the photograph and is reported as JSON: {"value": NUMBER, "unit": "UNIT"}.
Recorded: {"value": 34, "unit": "%"}
